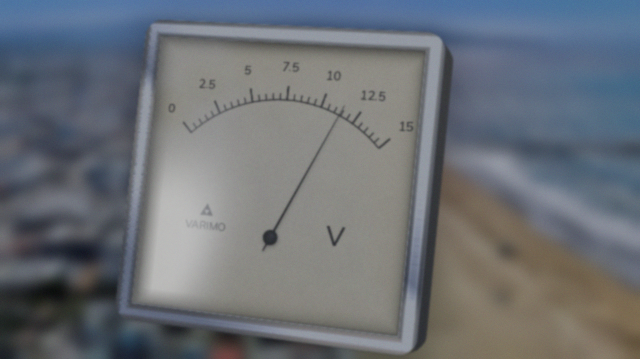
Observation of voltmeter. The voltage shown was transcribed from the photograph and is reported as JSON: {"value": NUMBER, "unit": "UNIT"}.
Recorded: {"value": 11.5, "unit": "V"}
